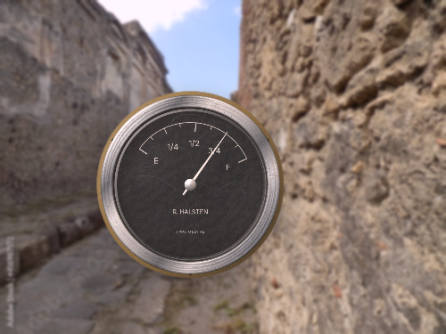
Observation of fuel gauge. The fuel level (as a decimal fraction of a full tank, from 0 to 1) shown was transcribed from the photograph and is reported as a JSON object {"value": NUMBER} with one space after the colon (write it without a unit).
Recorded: {"value": 0.75}
